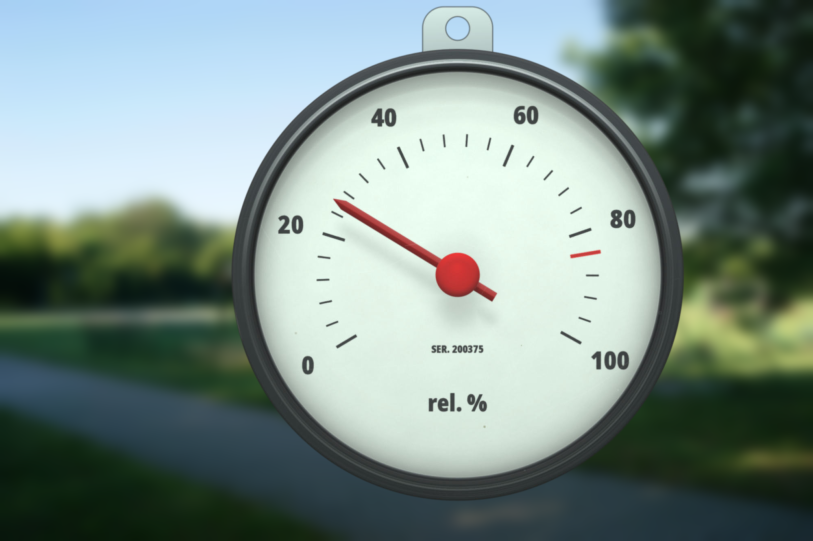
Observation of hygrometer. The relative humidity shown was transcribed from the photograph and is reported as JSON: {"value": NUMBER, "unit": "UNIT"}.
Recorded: {"value": 26, "unit": "%"}
